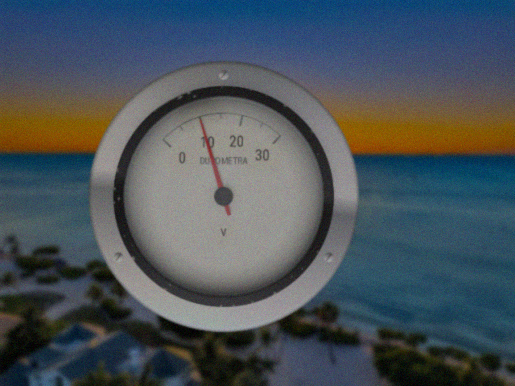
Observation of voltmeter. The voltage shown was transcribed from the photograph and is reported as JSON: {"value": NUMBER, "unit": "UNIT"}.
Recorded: {"value": 10, "unit": "V"}
